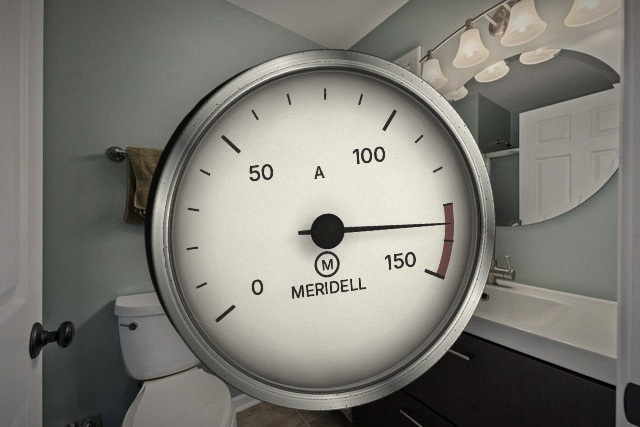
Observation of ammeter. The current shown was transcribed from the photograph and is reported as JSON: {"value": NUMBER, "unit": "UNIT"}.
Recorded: {"value": 135, "unit": "A"}
